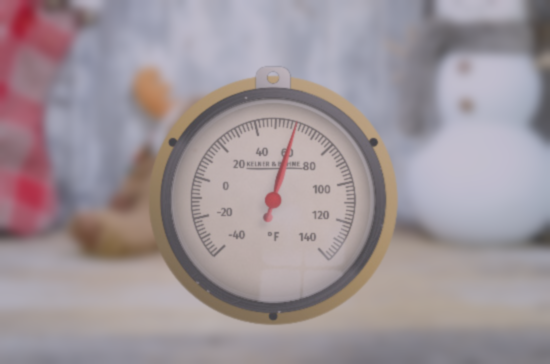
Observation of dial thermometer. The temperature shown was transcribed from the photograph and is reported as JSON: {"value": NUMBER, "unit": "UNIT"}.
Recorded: {"value": 60, "unit": "°F"}
